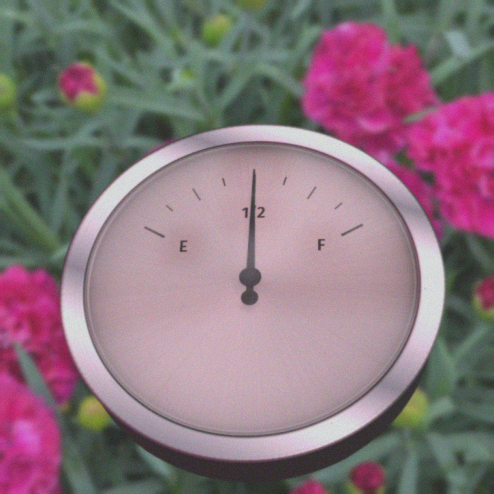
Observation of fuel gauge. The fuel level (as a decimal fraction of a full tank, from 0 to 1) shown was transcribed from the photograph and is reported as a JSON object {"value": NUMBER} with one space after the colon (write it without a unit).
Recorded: {"value": 0.5}
